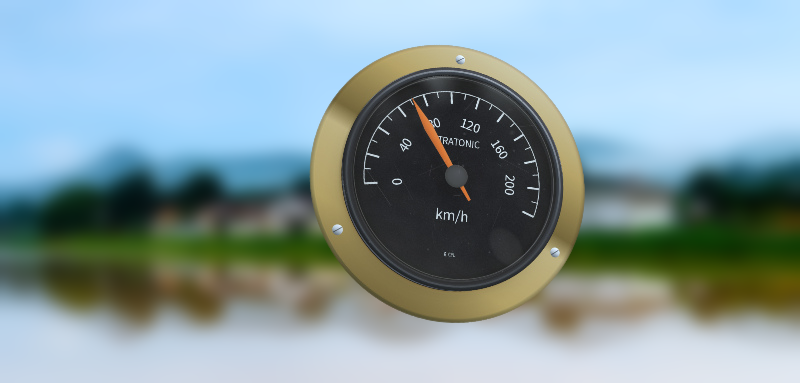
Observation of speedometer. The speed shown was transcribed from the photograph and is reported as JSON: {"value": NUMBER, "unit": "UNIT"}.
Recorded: {"value": 70, "unit": "km/h"}
